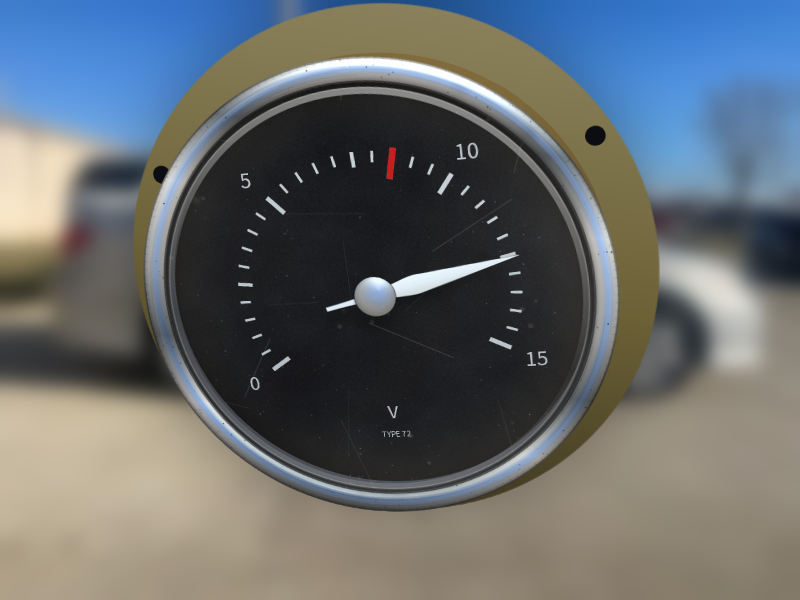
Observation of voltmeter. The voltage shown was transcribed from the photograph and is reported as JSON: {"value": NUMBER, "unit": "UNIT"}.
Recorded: {"value": 12.5, "unit": "V"}
